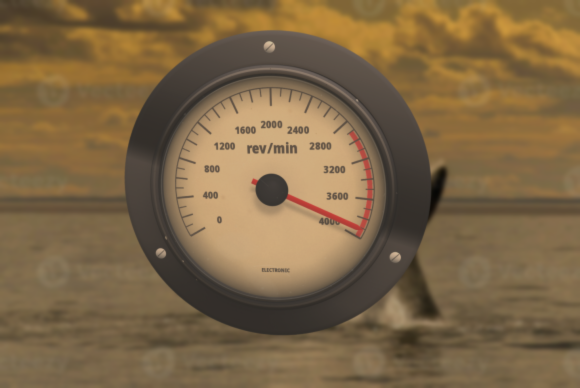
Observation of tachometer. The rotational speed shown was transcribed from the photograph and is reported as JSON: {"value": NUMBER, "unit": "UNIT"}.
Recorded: {"value": 3900, "unit": "rpm"}
